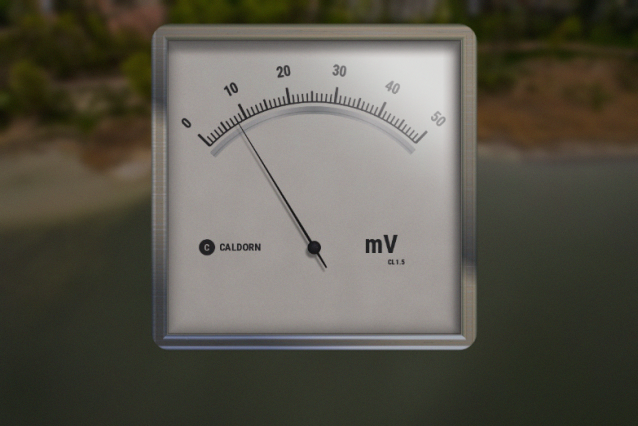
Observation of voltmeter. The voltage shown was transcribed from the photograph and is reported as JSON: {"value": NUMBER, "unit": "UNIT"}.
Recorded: {"value": 8, "unit": "mV"}
